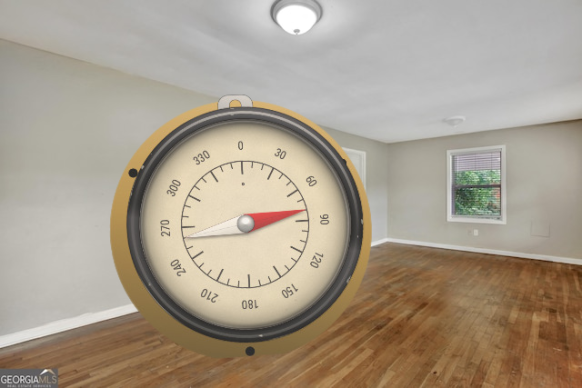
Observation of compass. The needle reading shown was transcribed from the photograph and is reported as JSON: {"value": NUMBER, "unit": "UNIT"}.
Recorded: {"value": 80, "unit": "°"}
